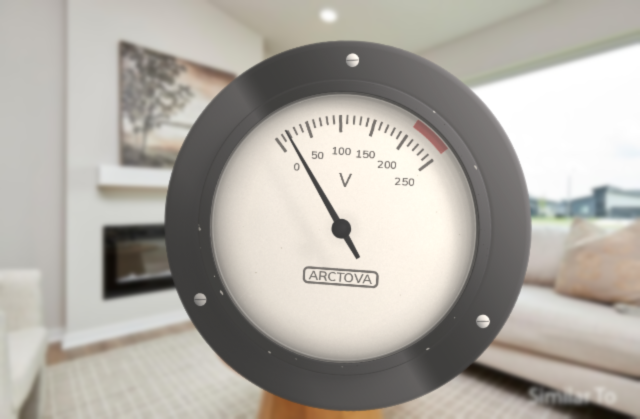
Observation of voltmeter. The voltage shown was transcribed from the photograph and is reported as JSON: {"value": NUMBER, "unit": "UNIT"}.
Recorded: {"value": 20, "unit": "V"}
